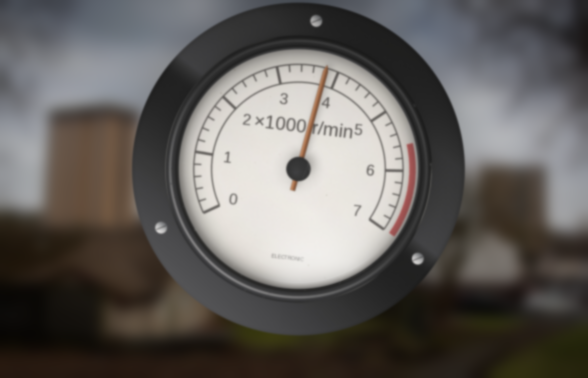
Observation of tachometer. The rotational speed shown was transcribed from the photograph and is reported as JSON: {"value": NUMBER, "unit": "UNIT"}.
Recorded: {"value": 3800, "unit": "rpm"}
